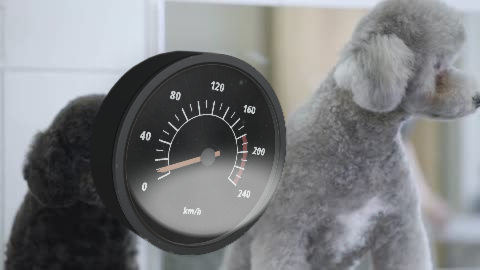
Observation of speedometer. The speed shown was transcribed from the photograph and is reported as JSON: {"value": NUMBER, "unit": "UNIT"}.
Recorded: {"value": 10, "unit": "km/h"}
